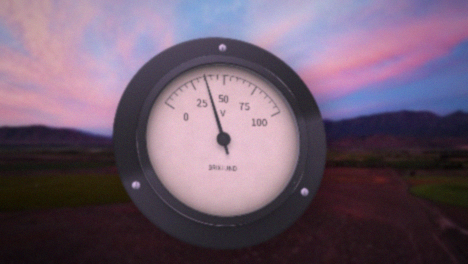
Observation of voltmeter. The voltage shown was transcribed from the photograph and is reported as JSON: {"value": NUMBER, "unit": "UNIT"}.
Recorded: {"value": 35, "unit": "V"}
